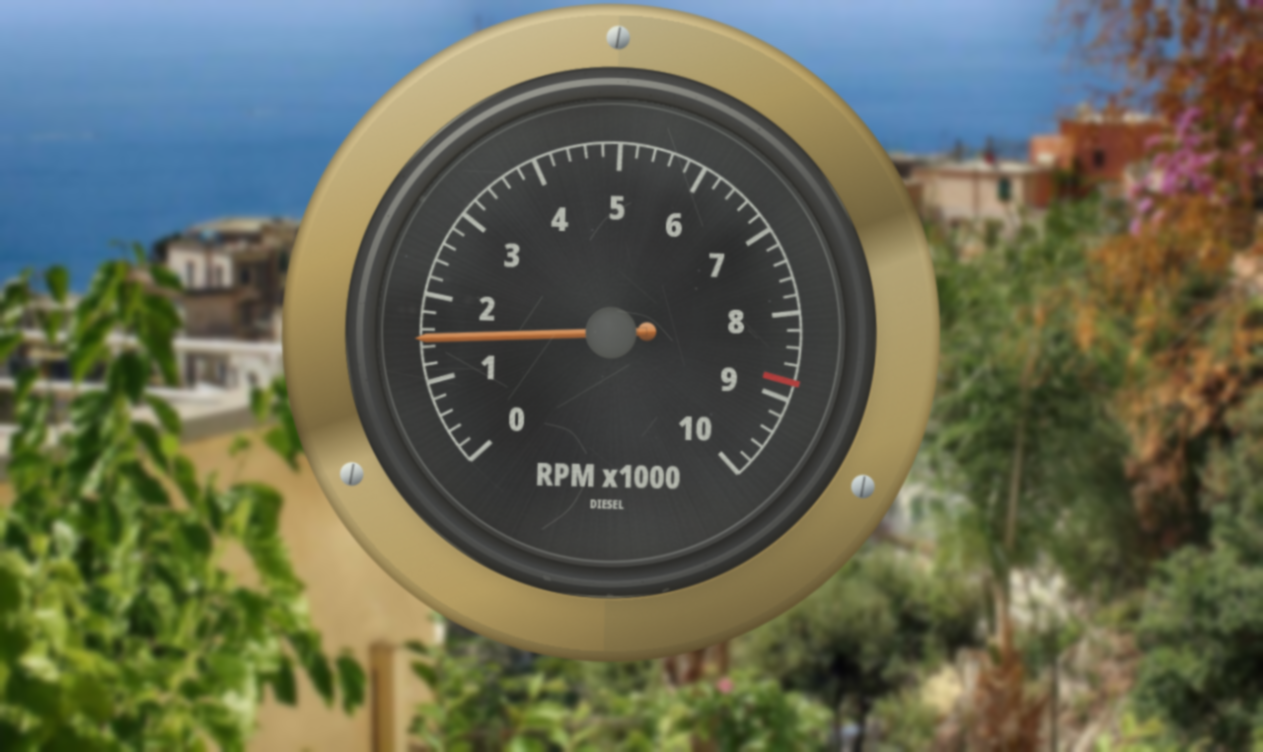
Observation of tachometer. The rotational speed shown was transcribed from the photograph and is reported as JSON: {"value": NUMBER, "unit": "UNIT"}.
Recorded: {"value": 1500, "unit": "rpm"}
